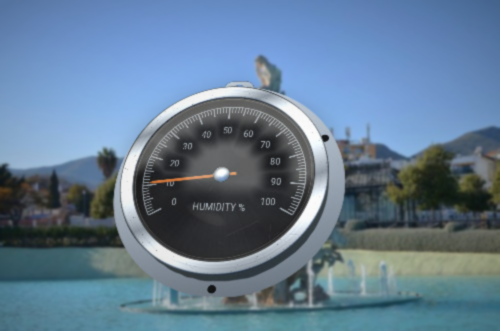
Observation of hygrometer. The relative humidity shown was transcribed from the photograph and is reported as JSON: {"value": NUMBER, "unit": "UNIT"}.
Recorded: {"value": 10, "unit": "%"}
